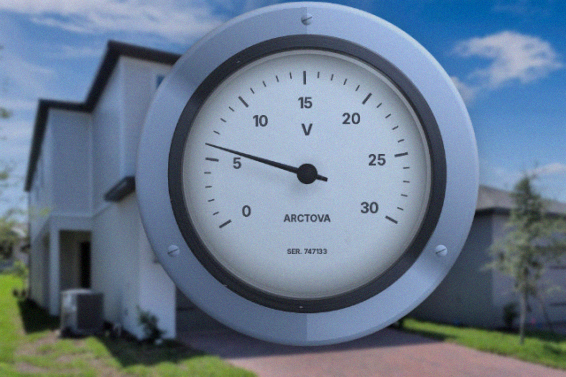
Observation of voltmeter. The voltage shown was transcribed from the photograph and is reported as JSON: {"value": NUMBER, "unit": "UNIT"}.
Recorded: {"value": 6, "unit": "V"}
